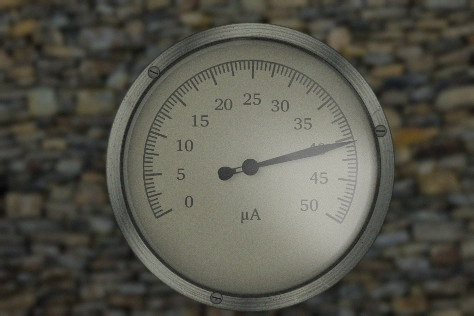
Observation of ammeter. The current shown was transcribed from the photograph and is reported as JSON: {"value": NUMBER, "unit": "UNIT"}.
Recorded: {"value": 40.5, "unit": "µA"}
